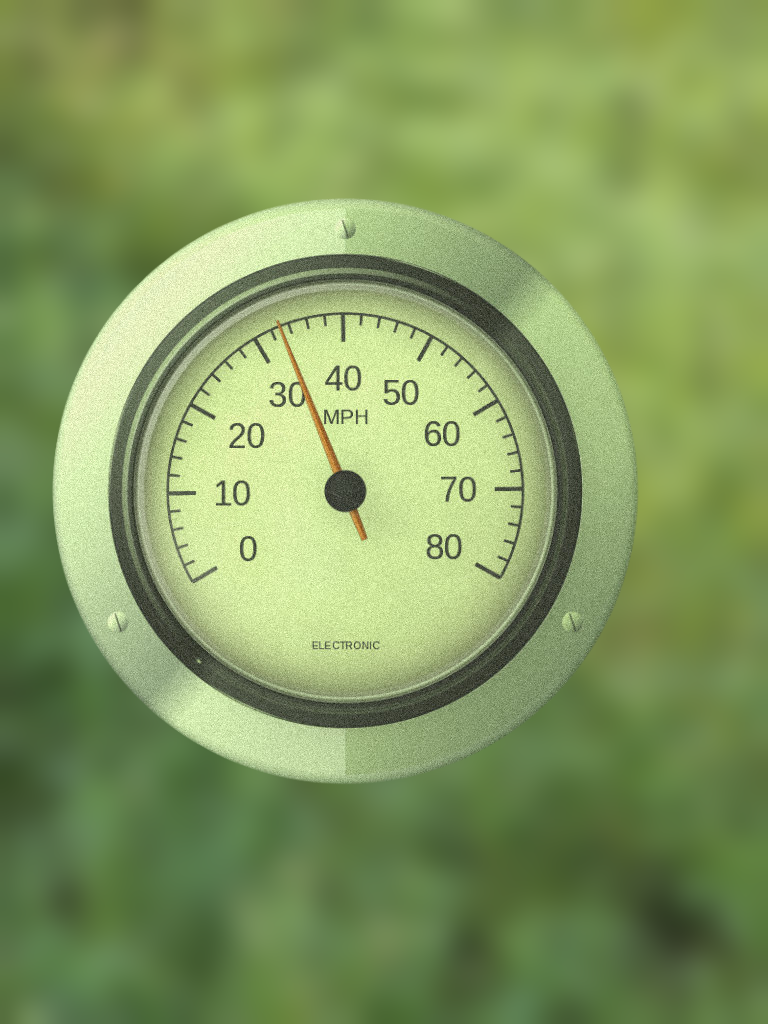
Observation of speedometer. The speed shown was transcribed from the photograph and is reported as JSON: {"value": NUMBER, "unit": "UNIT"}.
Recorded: {"value": 33, "unit": "mph"}
